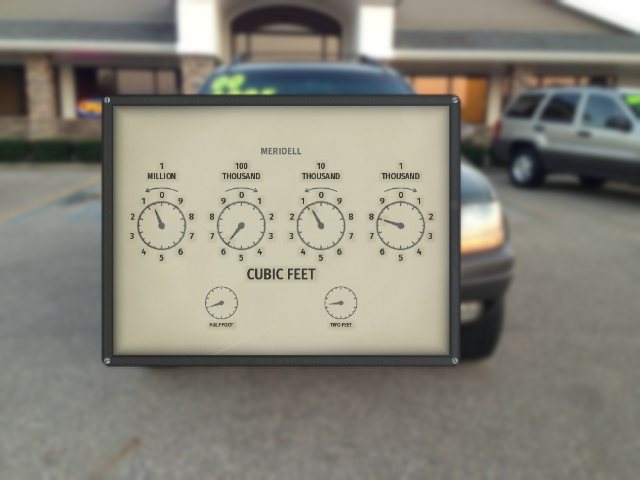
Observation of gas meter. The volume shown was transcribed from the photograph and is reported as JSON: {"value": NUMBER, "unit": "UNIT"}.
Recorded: {"value": 60800, "unit": "ft³"}
